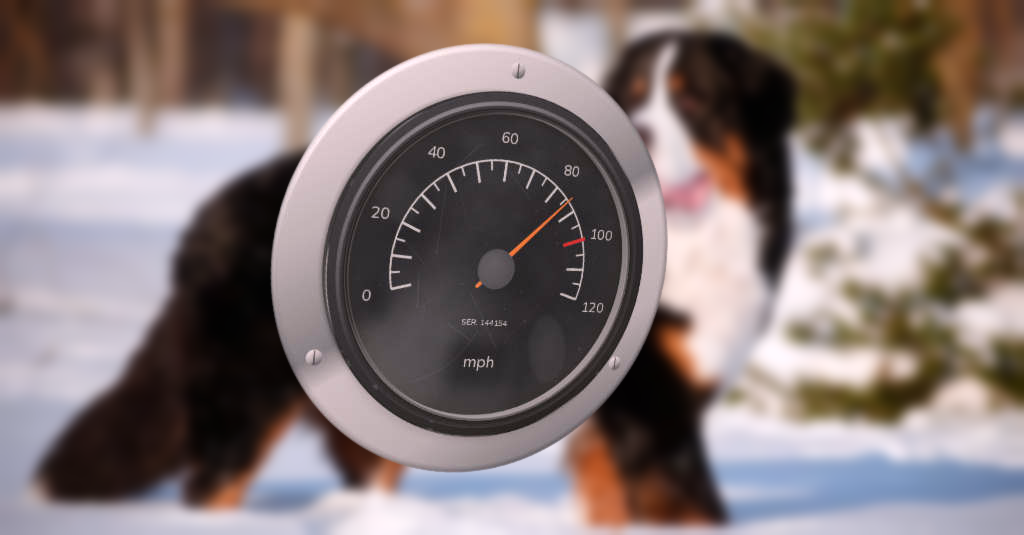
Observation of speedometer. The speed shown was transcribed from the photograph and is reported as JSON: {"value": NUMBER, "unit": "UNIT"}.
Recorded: {"value": 85, "unit": "mph"}
